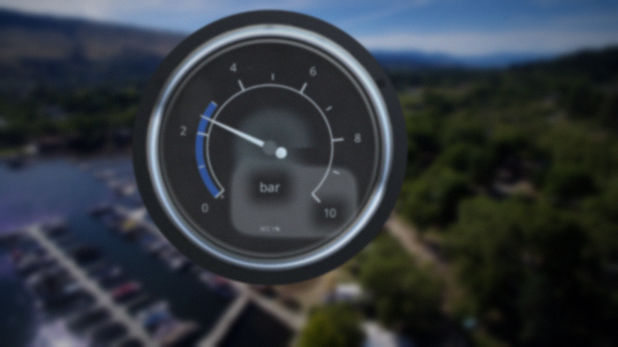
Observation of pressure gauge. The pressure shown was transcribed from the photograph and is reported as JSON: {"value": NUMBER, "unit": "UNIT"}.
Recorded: {"value": 2.5, "unit": "bar"}
